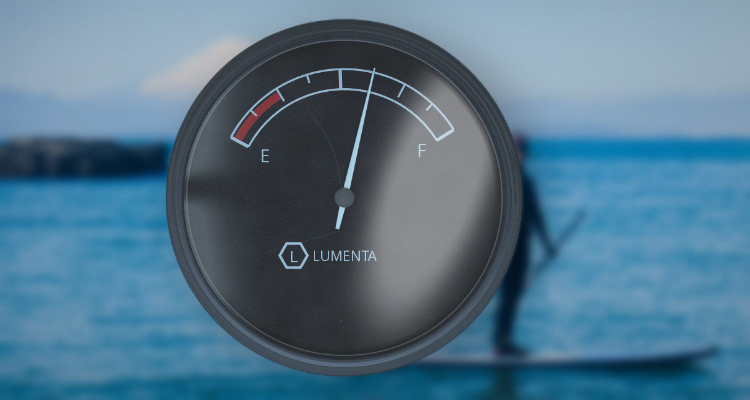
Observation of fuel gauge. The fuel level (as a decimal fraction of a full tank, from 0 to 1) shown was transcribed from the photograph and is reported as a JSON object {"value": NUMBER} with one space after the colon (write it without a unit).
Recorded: {"value": 0.625}
